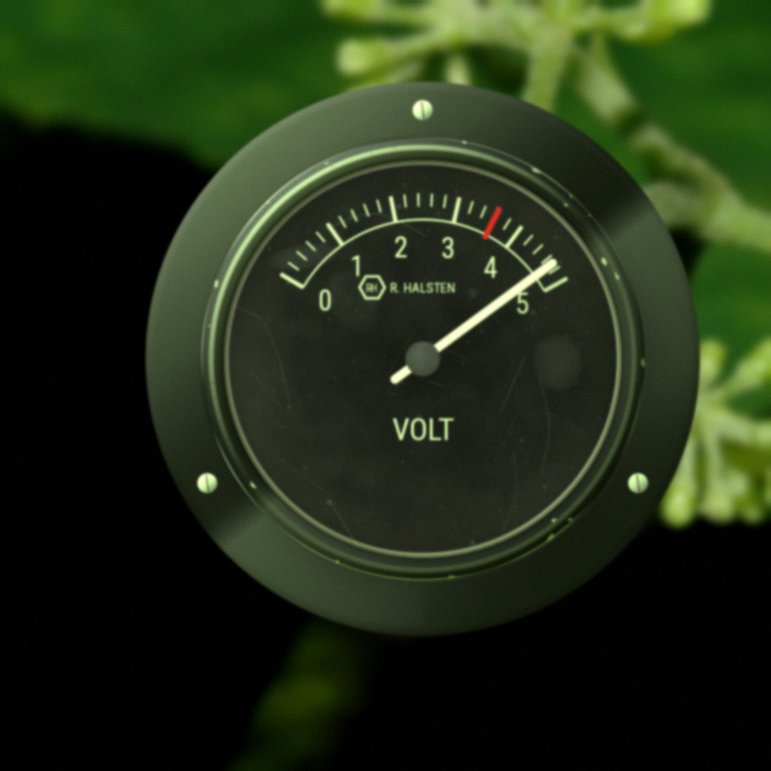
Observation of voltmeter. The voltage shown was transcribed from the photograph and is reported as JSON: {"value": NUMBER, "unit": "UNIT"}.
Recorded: {"value": 4.7, "unit": "V"}
